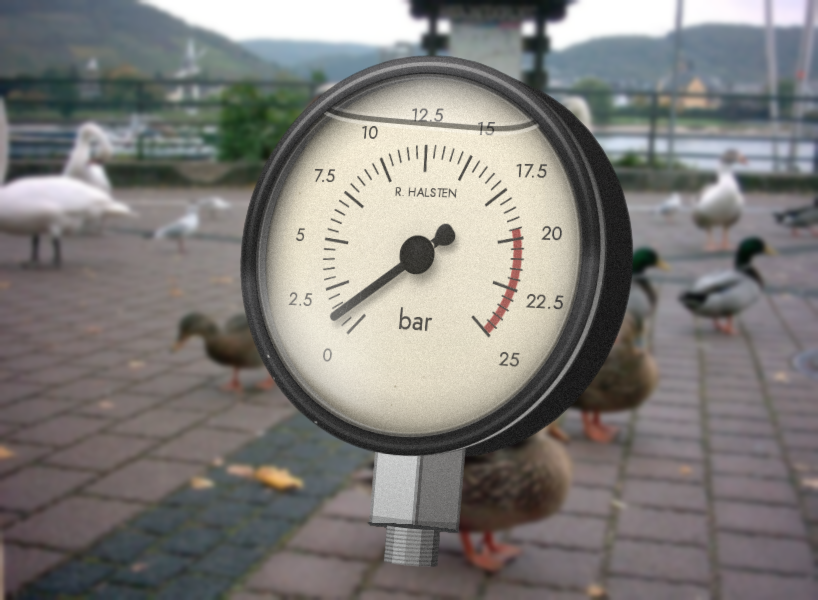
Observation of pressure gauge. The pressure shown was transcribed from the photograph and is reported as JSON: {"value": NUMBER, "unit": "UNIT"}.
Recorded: {"value": 1, "unit": "bar"}
